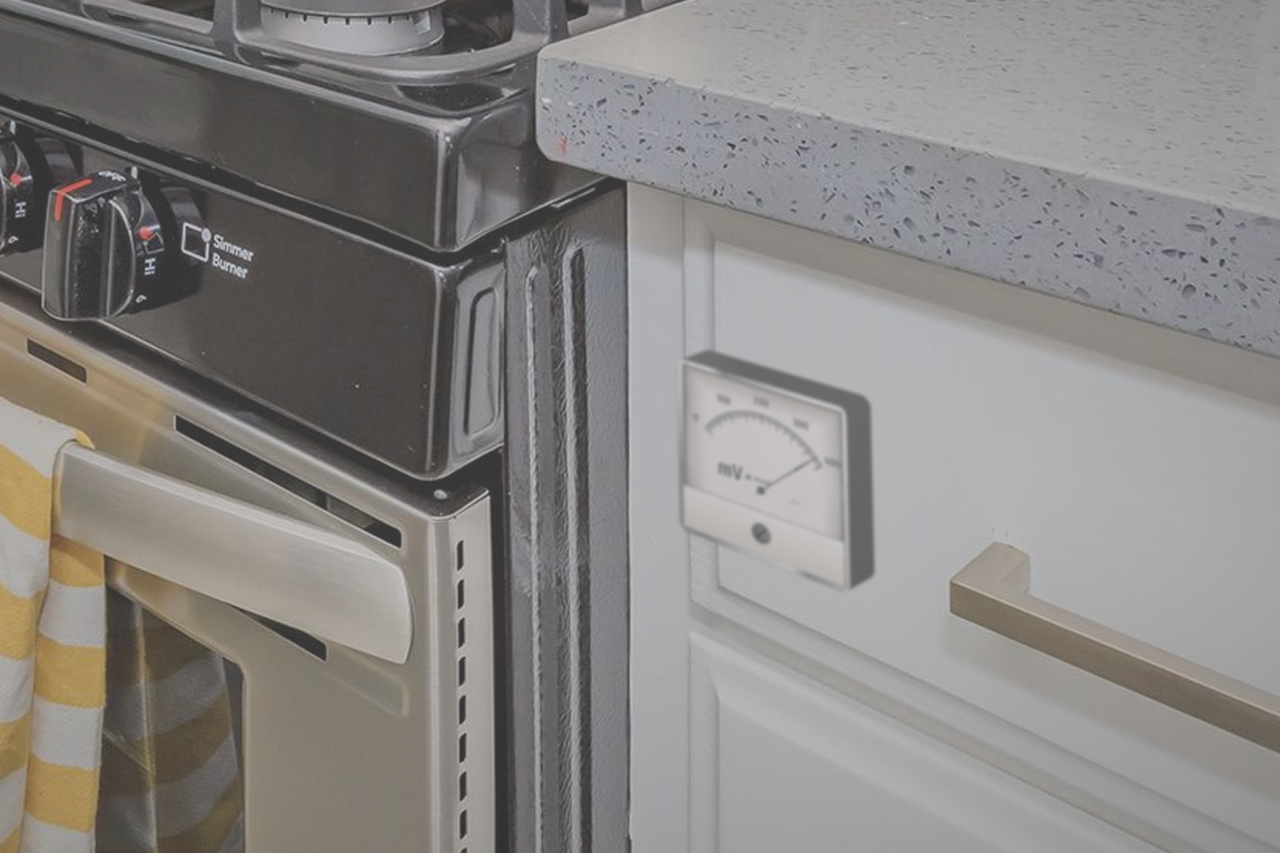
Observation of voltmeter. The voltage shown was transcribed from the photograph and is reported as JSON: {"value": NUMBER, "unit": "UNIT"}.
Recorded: {"value": 375, "unit": "mV"}
